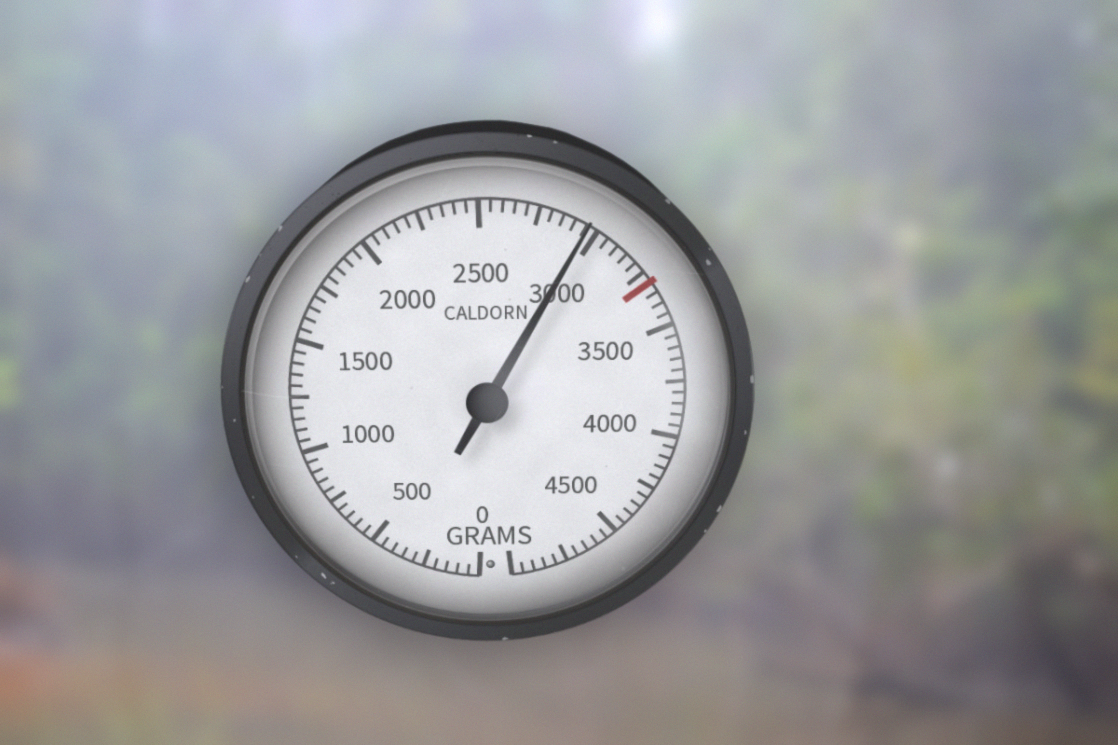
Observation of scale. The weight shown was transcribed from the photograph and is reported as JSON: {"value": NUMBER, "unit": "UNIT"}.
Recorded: {"value": 2950, "unit": "g"}
